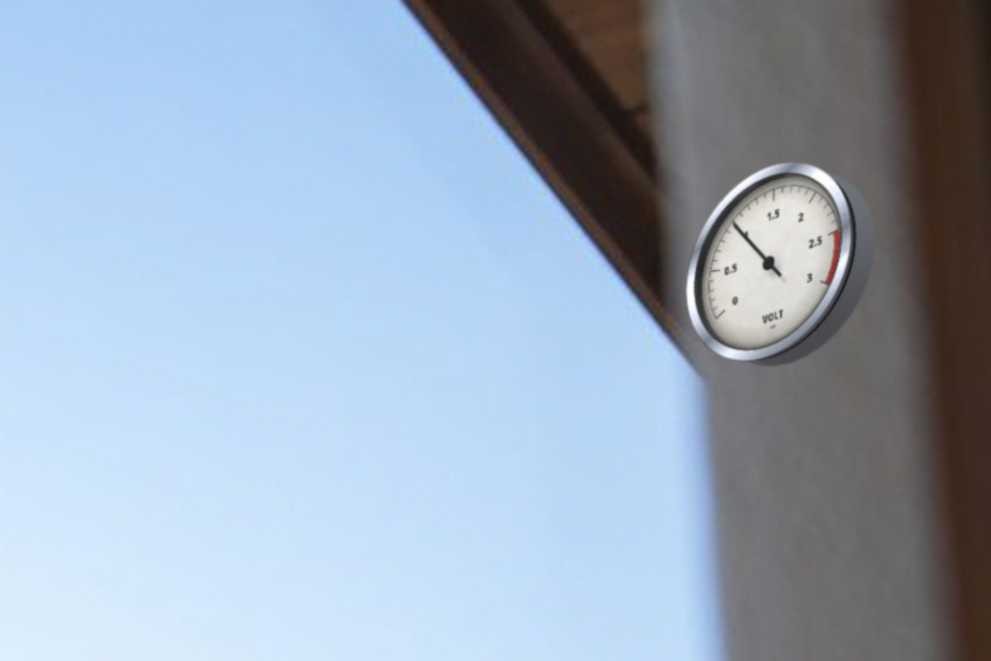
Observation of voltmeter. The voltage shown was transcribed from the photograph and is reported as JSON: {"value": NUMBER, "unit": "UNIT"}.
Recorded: {"value": 1, "unit": "V"}
